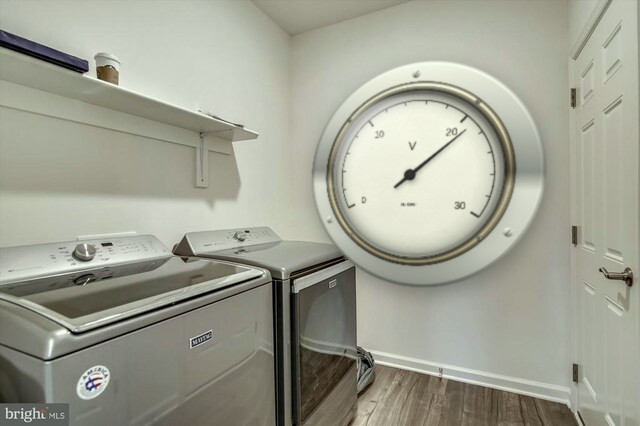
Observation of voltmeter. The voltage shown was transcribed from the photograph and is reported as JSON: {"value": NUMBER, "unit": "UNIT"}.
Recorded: {"value": 21, "unit": "V"}
